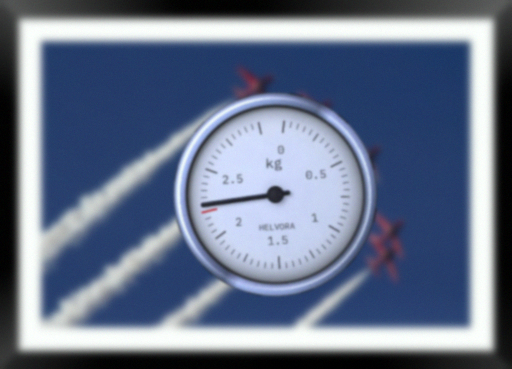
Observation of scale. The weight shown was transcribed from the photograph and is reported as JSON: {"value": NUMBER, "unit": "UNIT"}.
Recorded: {"value": 2.25, "unit": "kg"}
